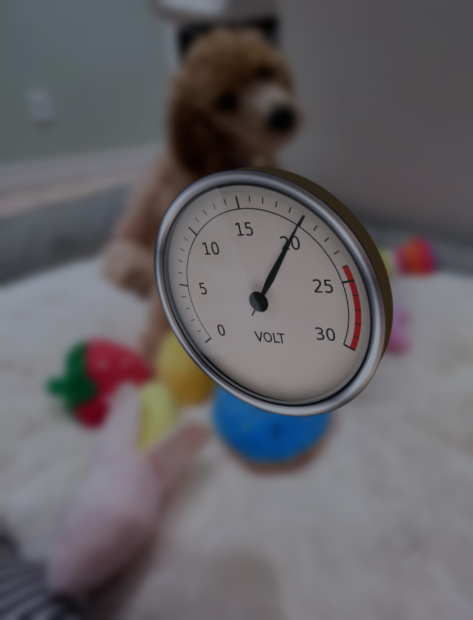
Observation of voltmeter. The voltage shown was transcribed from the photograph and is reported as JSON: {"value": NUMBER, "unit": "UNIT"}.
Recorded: {"value": 20, "unit": "V"}
